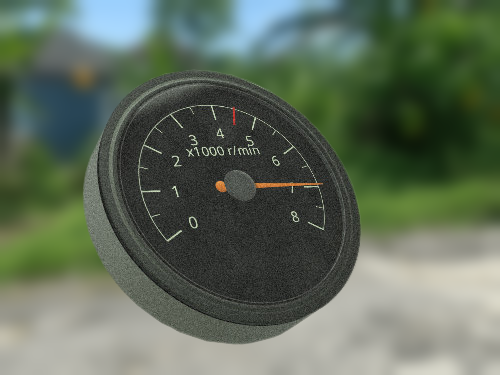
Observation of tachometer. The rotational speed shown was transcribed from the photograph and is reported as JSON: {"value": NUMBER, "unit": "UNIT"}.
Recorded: {"value": 7000, "unit": "rpm"}
